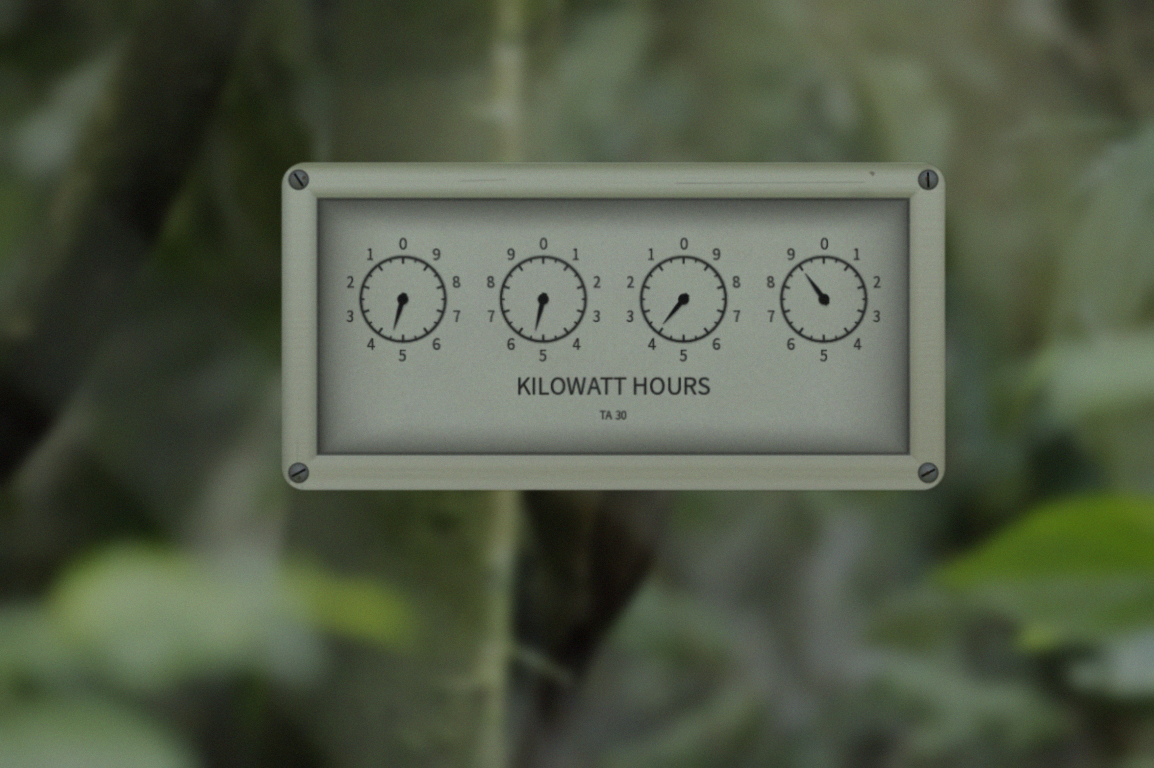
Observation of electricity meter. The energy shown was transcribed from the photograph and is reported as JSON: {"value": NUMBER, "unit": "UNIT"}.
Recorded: {"value": 4539, "unit": "kWh"}
